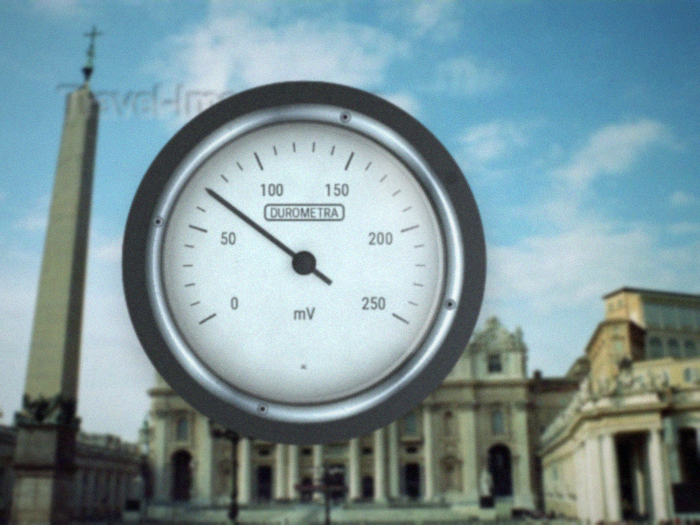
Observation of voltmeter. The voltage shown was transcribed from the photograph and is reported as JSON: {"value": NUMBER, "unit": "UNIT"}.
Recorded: {"value": 70, "unit": "mV"}
